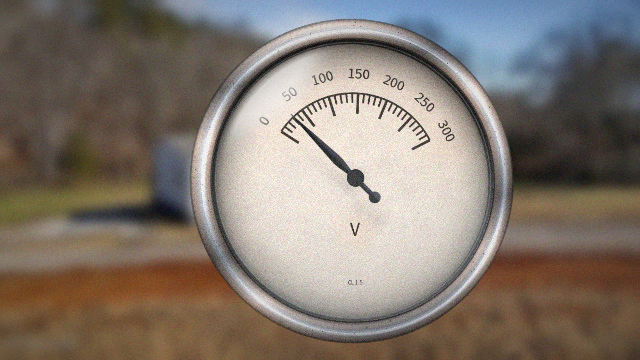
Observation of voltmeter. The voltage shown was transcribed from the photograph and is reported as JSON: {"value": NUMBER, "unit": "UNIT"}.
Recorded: {"value": 30, "unit": "V"}
